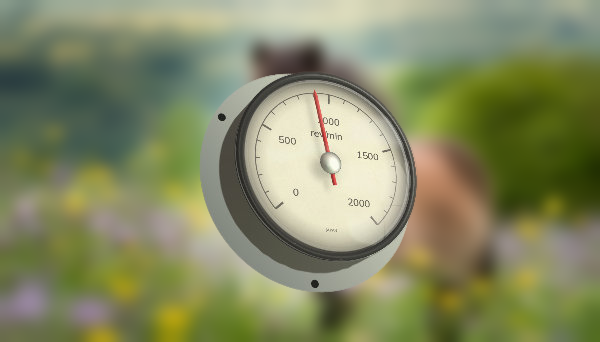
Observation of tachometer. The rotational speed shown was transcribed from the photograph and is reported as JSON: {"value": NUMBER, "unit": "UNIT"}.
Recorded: {"value": 900, "unit": "rpm"}
